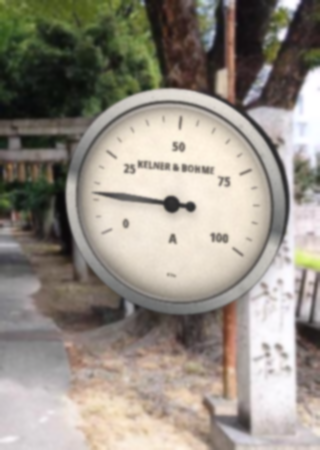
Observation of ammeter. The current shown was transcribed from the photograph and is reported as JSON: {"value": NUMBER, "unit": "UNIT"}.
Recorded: {"value": 12.5, "unit": "A"}
